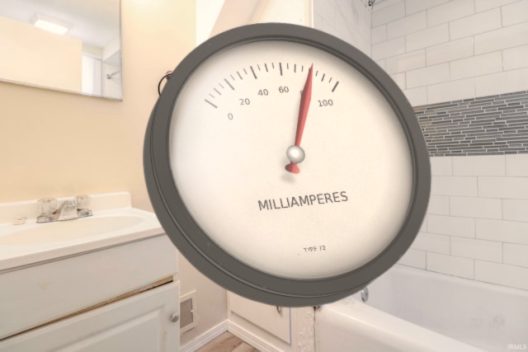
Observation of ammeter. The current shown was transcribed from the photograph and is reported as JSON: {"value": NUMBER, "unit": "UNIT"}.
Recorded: {"value": 80, "unit": "mA"}
